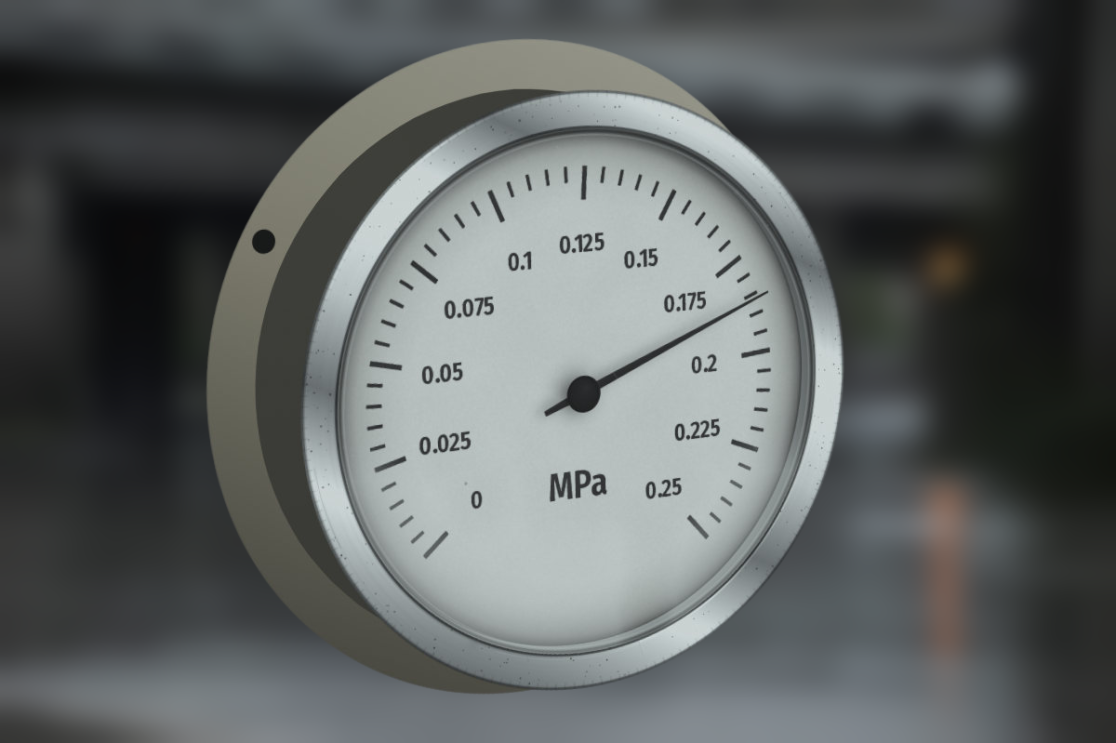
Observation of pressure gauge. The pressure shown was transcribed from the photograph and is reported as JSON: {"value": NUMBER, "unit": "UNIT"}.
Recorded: {"value": 0.185, "unit": "MPa"}
